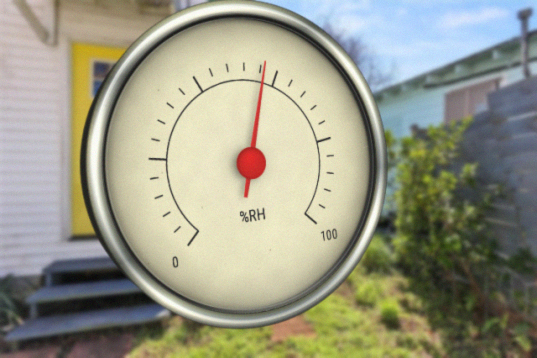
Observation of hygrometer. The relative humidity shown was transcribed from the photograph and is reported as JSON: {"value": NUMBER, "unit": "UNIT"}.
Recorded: {"value": 56, "unit": "%"}
